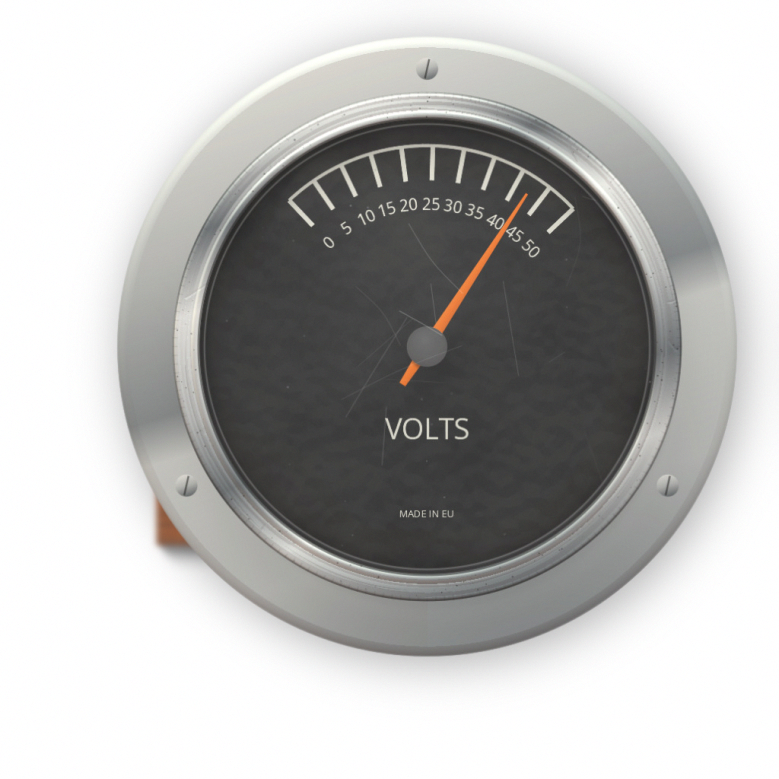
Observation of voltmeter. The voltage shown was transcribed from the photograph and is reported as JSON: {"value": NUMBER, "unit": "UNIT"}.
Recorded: {"value": 42.5, "unit": "V"}
